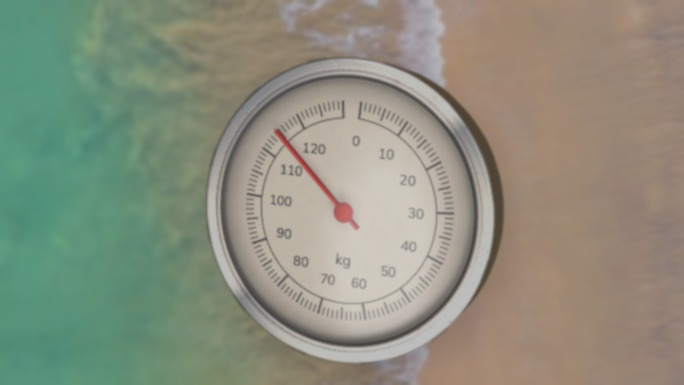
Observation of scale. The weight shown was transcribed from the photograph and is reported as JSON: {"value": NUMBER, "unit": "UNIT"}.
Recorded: {"value": 115, "unit": "kg"}
